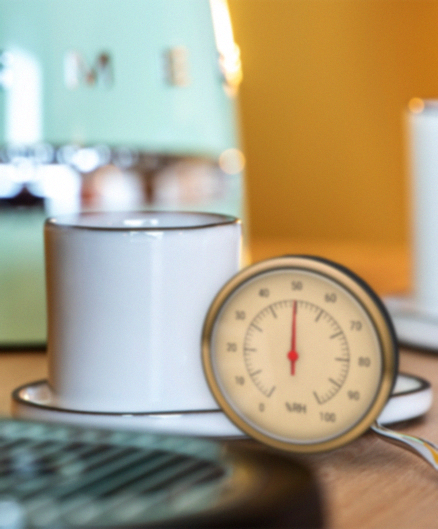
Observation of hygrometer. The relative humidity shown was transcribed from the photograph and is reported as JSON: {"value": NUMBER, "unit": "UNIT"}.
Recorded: {"value": 50, "unit": "%"}
